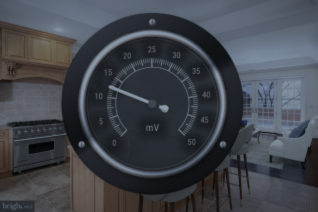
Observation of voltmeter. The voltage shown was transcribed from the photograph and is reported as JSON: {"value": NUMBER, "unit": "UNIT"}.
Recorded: {"value": 12.5, "unit": "mV"}
